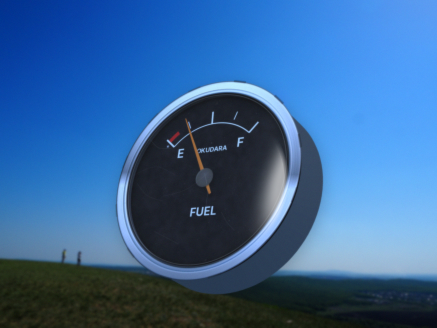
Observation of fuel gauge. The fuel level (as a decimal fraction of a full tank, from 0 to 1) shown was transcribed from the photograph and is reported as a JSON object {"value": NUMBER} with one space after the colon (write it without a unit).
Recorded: {"value": 0.25}
